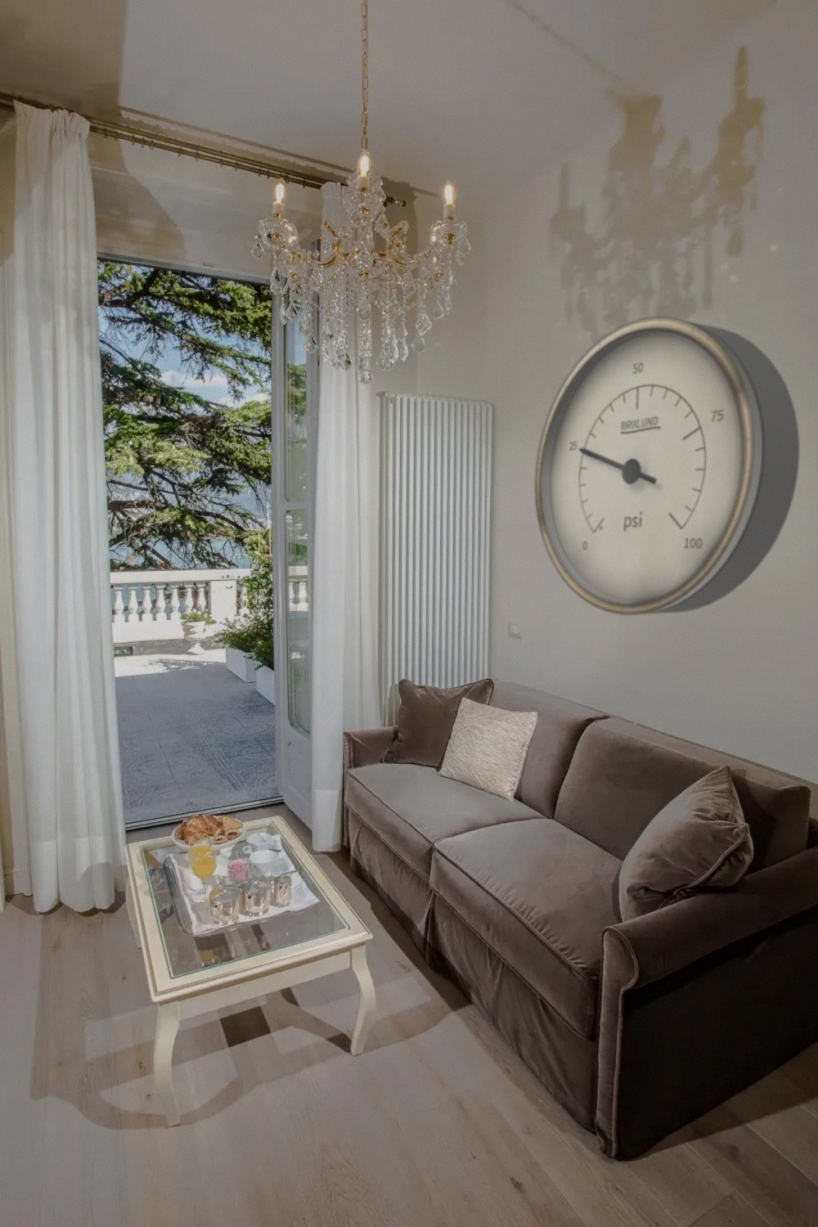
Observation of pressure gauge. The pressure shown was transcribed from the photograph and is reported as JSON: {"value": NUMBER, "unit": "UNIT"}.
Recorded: {"value": 25, "unit": "psi"}
